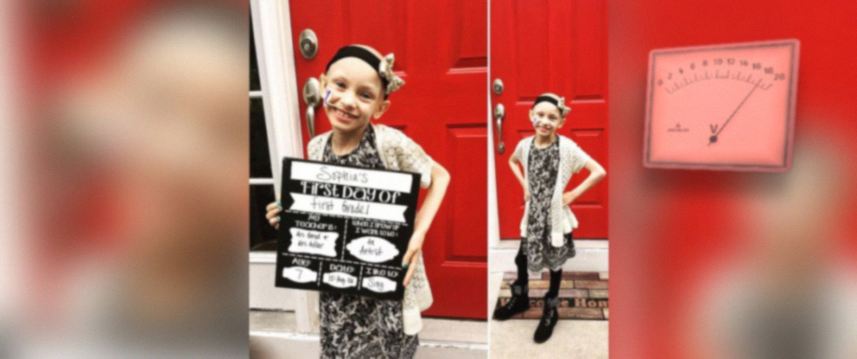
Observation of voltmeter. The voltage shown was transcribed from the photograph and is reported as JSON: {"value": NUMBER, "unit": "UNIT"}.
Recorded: {"value": 18, "unit": "V"}
